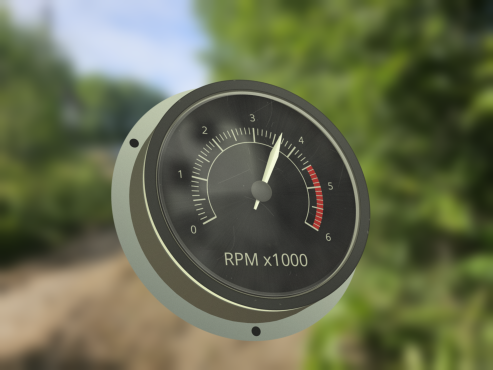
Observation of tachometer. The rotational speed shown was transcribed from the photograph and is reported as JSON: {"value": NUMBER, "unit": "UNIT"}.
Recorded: {"value": 3600, "unit": "rpm"}
